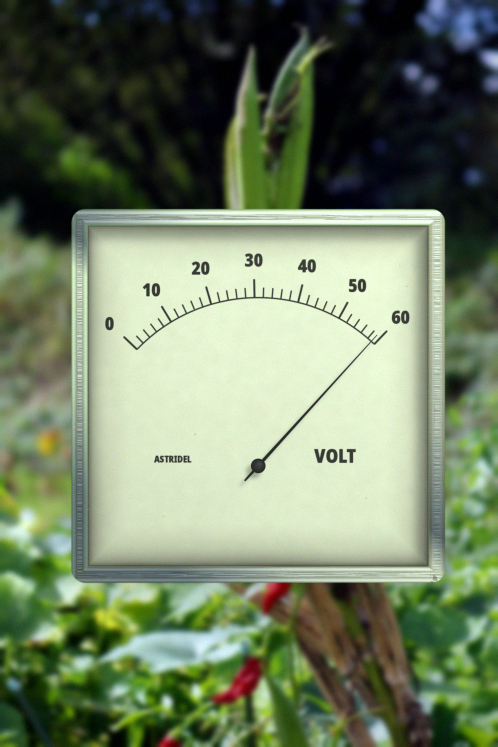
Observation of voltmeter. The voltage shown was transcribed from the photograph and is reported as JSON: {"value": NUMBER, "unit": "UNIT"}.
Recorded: {"value": 59, "unit": "V"}
